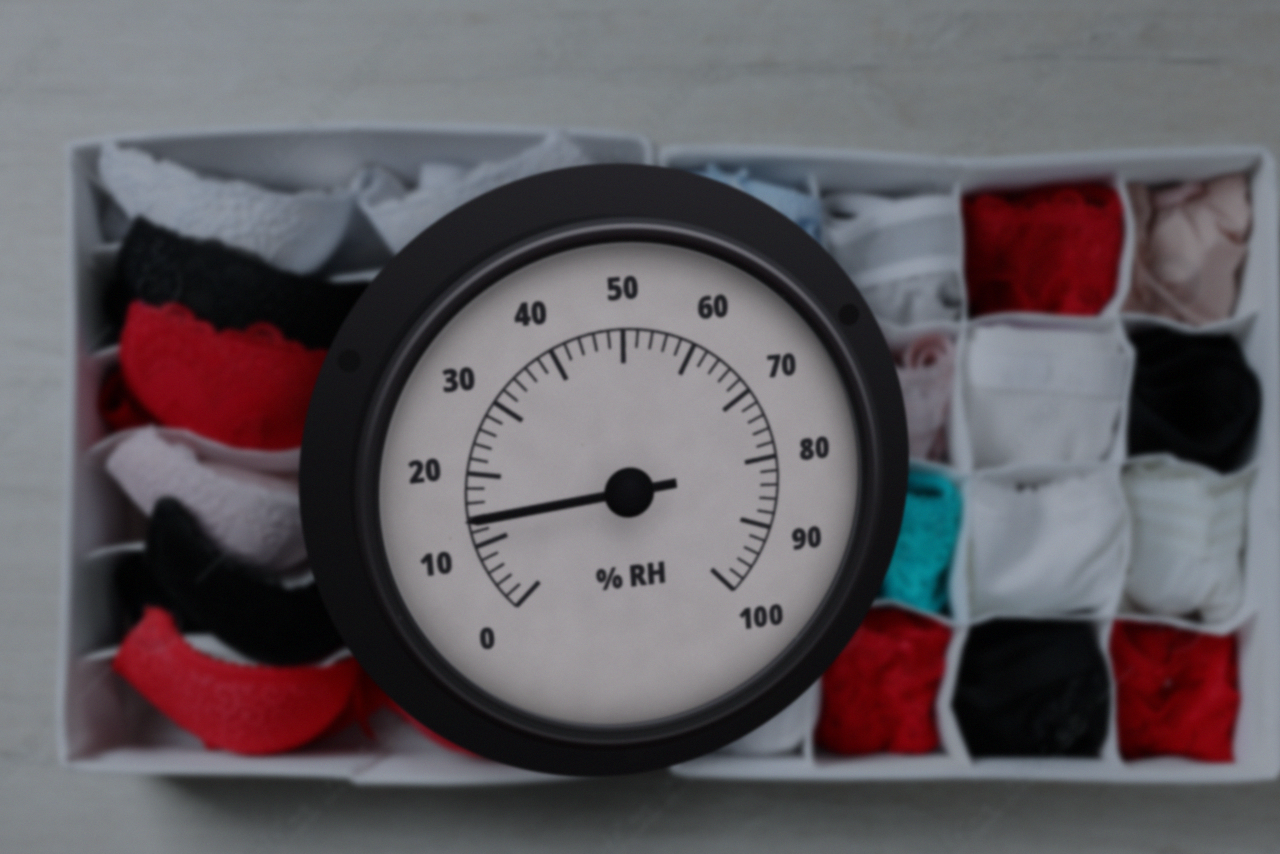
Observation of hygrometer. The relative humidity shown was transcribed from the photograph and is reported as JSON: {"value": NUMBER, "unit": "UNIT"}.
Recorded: {"value": 14, "unit": "%"}
